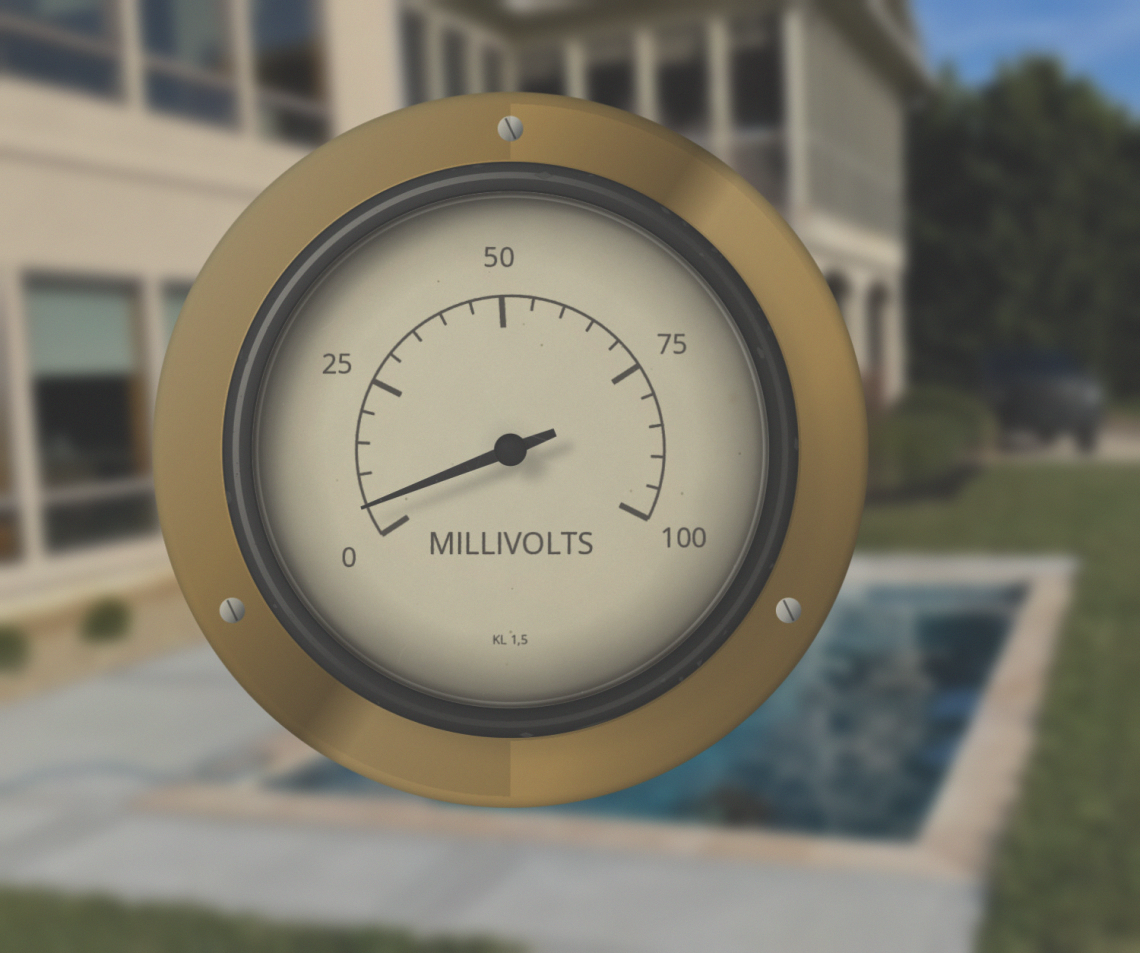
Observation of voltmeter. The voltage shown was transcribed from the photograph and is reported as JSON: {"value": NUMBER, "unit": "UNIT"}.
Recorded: {"value": 5, "unit": "mV"}
